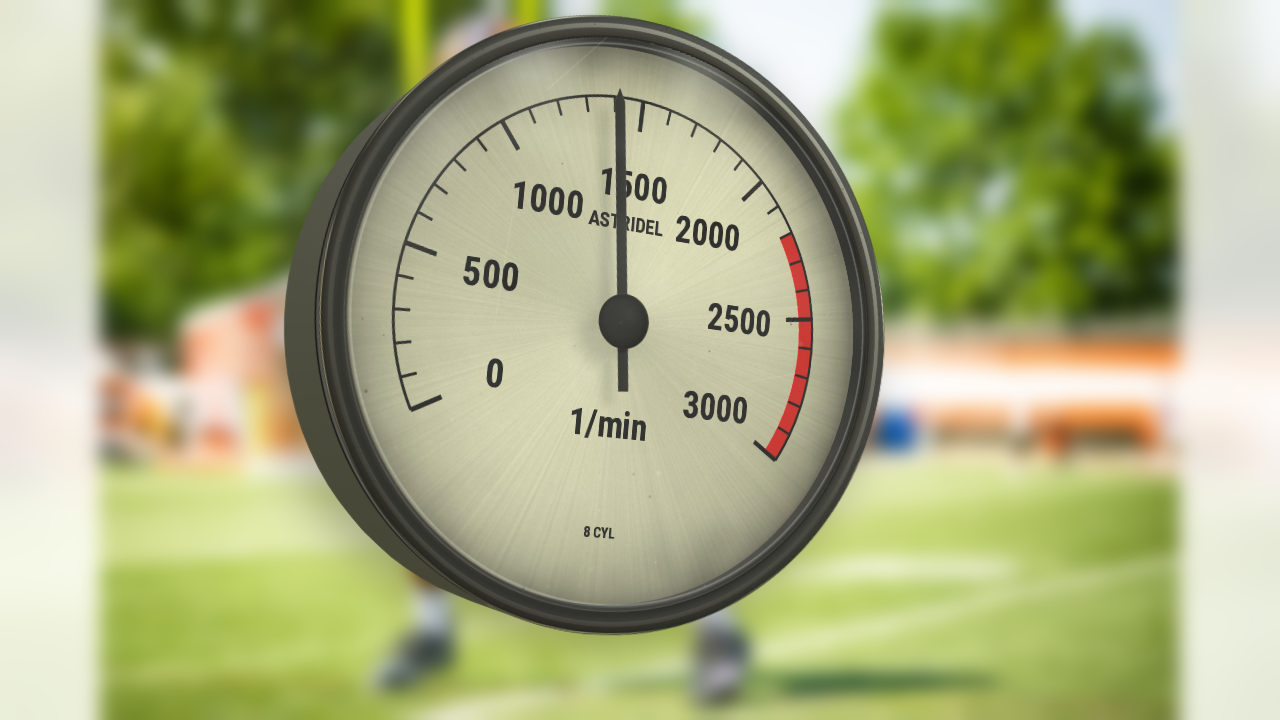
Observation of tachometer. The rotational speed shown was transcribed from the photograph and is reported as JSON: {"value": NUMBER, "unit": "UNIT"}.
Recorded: {"value": 1400, "unit": "rpm"}
